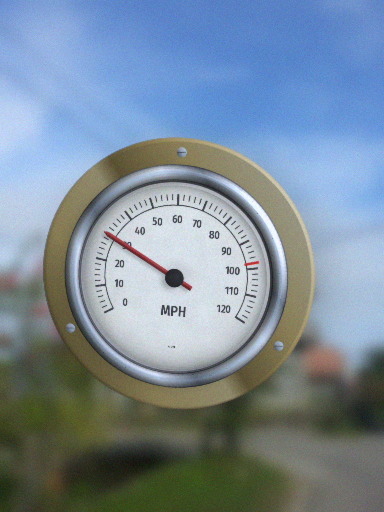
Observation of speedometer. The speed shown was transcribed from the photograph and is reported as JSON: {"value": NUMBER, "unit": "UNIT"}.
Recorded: {"value": 30, "unit": "mph"}
